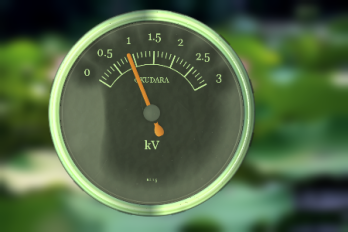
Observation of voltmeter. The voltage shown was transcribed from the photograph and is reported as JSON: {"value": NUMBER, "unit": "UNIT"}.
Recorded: {"value": 0.9, "unit": "kV"}
